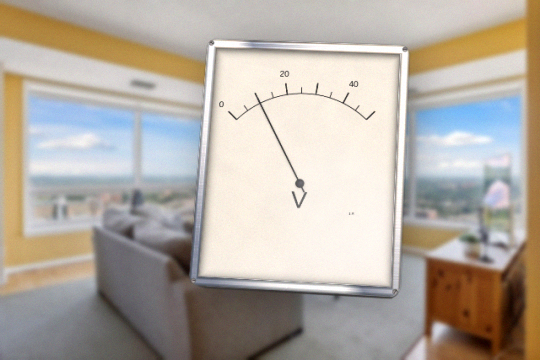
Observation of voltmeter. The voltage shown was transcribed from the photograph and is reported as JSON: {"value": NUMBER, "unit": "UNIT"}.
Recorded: {"value": 10, "unit": "V"}
